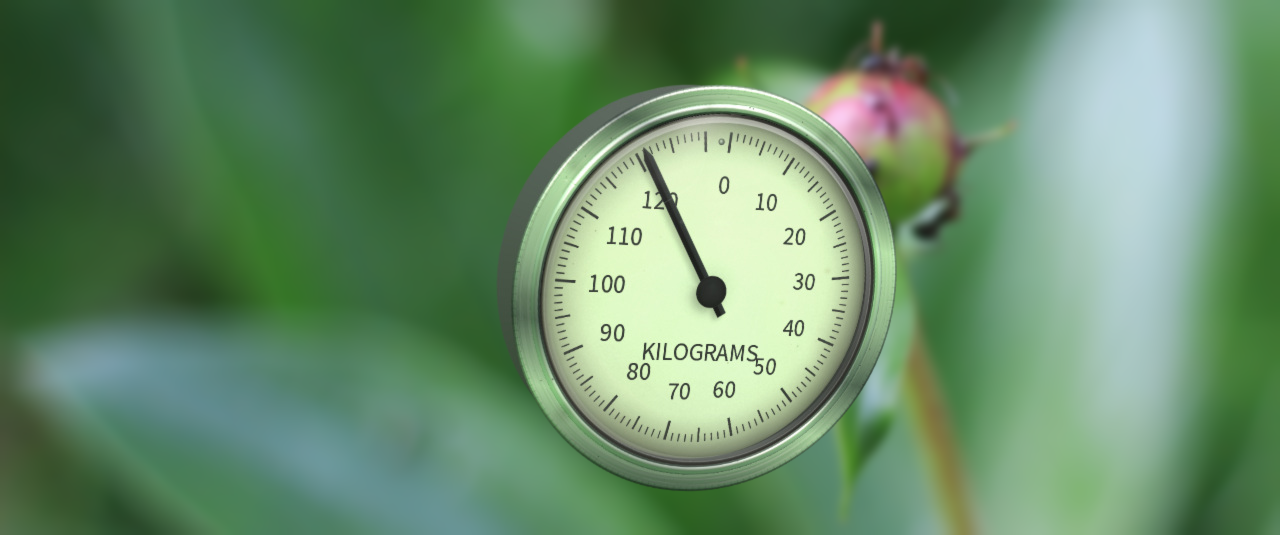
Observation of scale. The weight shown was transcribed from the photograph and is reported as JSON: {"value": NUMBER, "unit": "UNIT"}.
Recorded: {"value": 121, "unit": "kg"}
